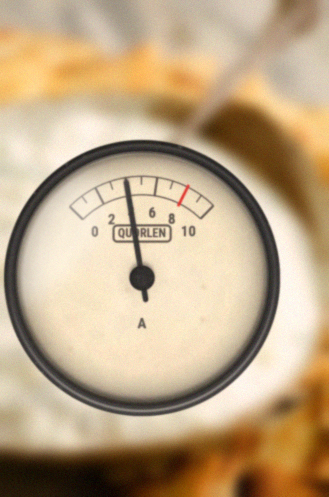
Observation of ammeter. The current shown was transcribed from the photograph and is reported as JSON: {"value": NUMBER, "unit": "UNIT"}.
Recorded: {"value": 4, "unit": "A"}
